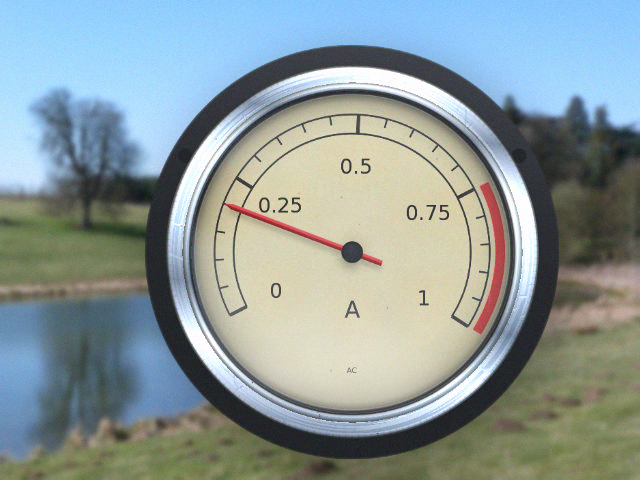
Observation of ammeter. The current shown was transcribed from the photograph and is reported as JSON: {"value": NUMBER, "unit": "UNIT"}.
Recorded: {"value": 0.2, "unit": "A"}
